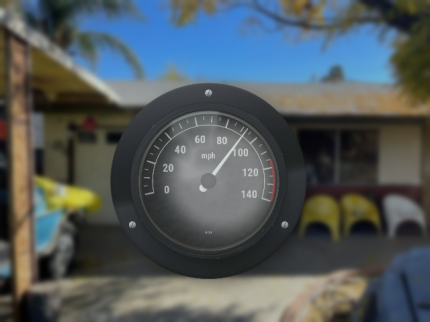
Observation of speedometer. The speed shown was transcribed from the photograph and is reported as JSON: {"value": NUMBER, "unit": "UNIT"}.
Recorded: {"value": 92.5, "unit": "mph"}
